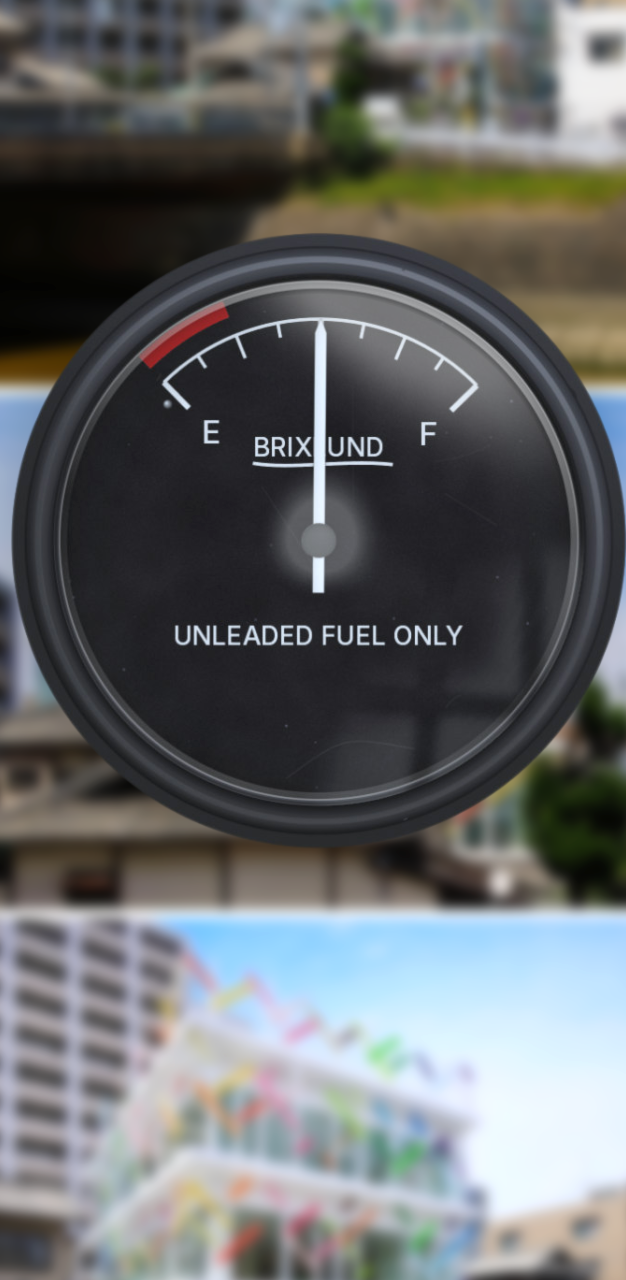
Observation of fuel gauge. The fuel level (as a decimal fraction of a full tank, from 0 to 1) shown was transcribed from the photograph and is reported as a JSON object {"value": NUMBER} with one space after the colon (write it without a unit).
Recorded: {"value": 0.5}
